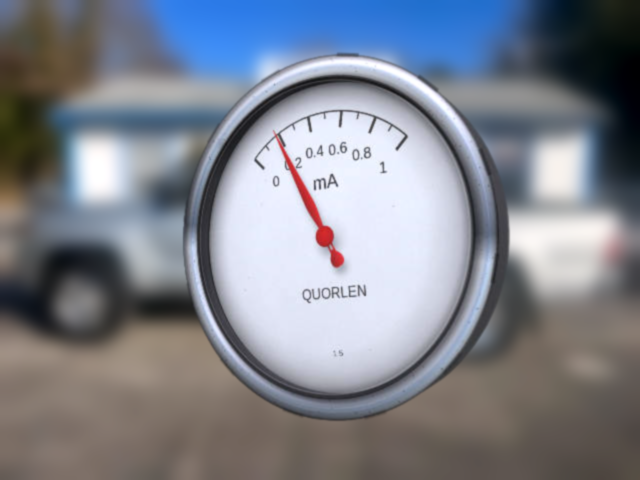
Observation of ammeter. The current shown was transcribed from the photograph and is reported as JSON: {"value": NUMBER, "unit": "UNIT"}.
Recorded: {"value": 0.2, "unit": "mA"}
